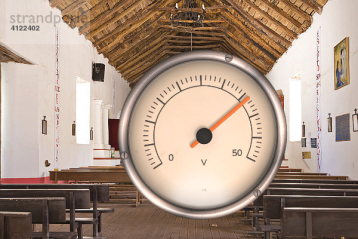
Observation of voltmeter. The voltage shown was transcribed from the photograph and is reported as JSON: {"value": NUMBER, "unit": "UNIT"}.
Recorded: {"value": 36, "unit": "V"}
